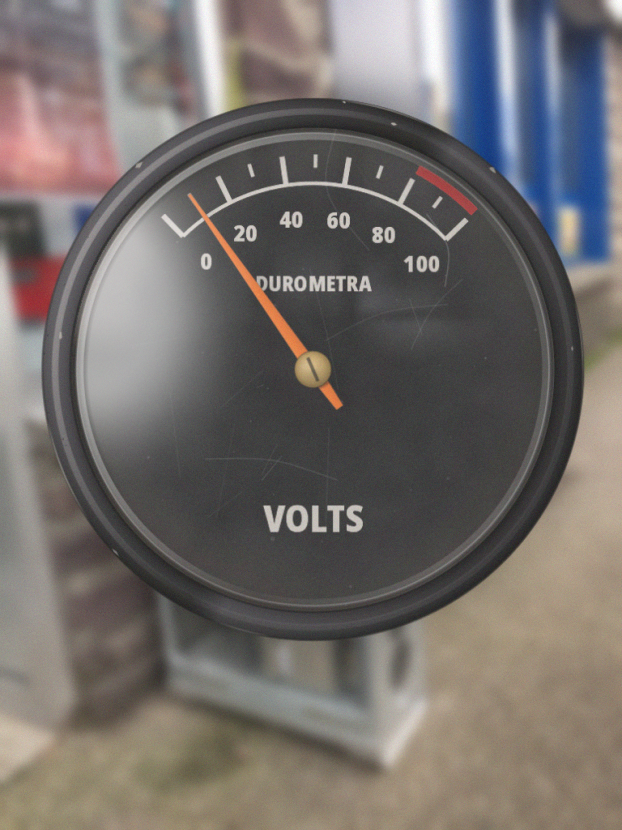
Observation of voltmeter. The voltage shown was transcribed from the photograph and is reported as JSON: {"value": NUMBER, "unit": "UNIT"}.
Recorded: {"value": 10, "unit": "V"}
